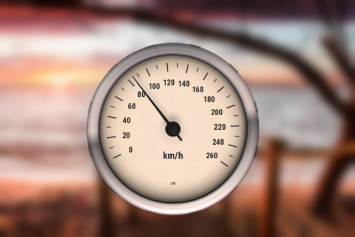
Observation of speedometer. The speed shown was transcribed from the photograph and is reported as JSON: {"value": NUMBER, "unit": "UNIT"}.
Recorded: {"value": 85, "unit": "km/h"}
